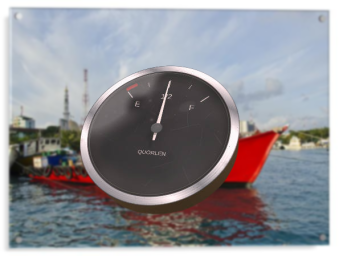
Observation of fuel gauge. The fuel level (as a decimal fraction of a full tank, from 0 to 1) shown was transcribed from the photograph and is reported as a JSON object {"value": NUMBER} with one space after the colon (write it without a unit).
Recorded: {"value": 0.5}
